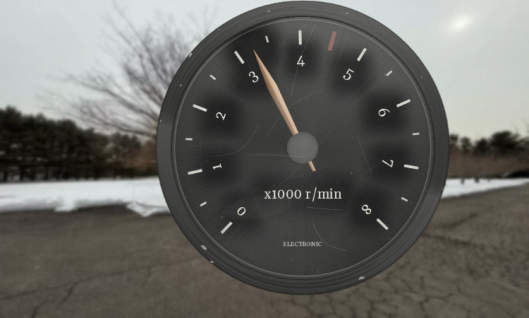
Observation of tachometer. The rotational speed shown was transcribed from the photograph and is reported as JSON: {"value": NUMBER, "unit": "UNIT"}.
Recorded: {"value": 3250, "unit": "rpm"}
